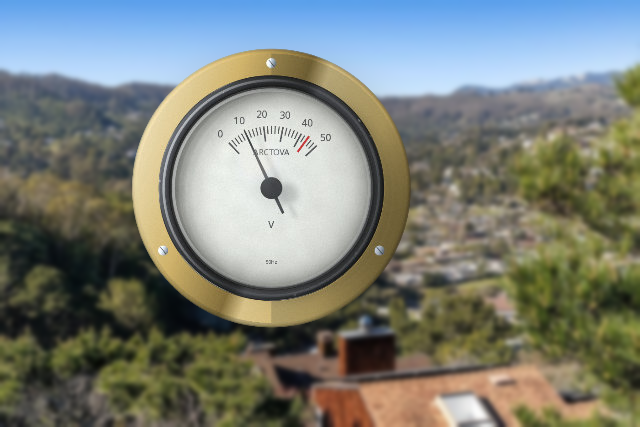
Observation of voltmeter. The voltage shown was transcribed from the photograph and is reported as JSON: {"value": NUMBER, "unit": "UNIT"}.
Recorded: {"value": 10, "unit": "V"}
